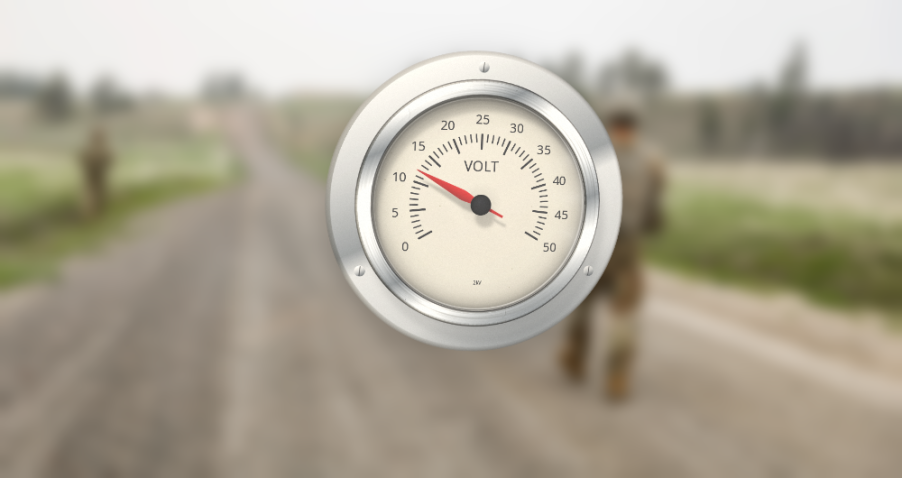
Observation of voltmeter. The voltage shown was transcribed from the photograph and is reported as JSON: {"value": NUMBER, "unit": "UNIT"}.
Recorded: {"value": 12, "unit": "V"}
